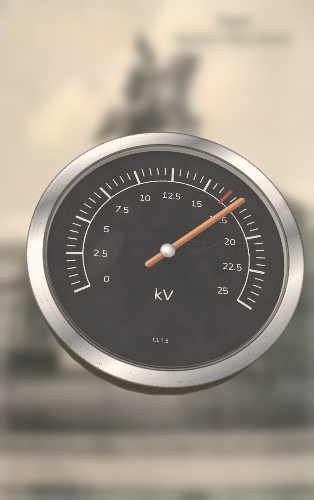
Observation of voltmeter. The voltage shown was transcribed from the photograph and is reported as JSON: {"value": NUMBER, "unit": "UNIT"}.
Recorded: {"value": 17.5, "unit": "kV"}
